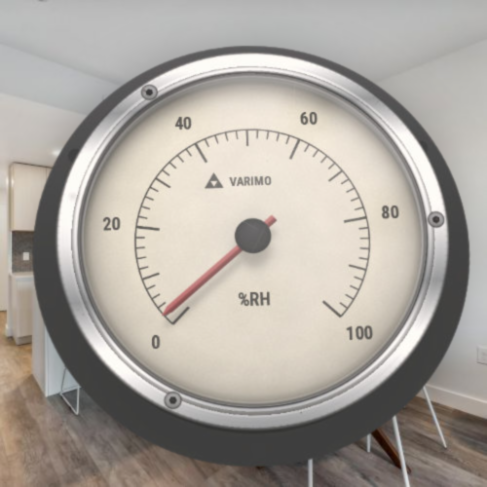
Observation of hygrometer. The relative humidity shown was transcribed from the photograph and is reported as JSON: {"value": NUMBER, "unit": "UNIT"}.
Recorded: {"value": 2, "unit": "%"}
